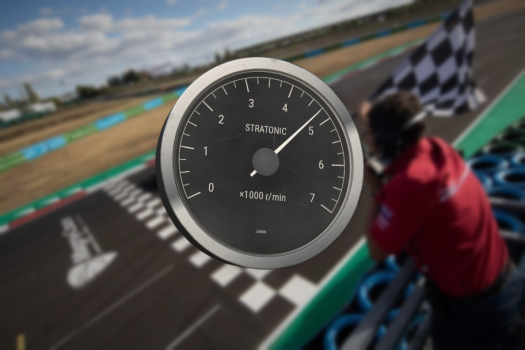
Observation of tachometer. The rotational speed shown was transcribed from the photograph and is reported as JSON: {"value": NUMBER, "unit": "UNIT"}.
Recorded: {"value": 4750, "unit": "rpm"}
